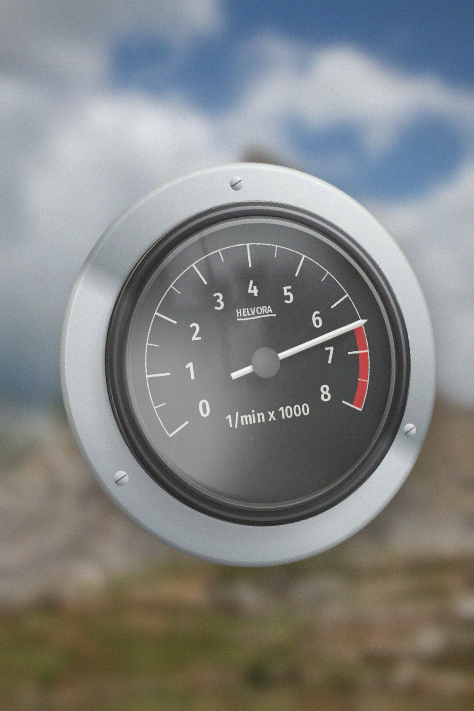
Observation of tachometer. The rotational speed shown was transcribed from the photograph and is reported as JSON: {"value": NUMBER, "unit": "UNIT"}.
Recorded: {"value": 6500, "unit": "rpm"}
